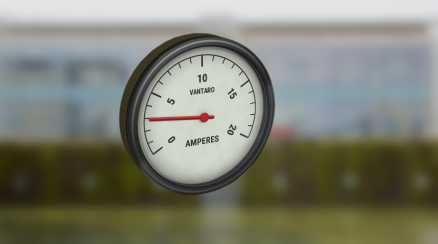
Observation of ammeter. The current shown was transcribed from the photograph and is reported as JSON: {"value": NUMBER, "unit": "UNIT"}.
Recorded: {"value": 3, "unit": "A"}
